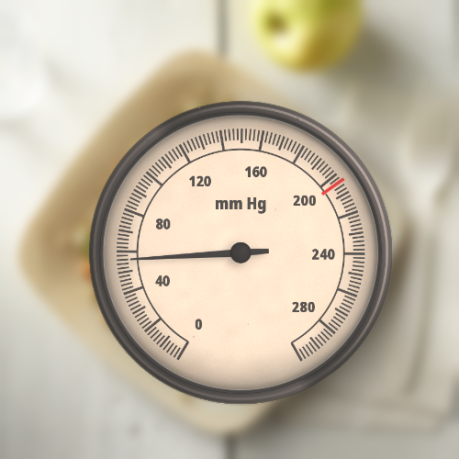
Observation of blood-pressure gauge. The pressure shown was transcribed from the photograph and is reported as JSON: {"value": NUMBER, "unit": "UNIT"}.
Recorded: {"value": 56, "unit": "mmHg"}
